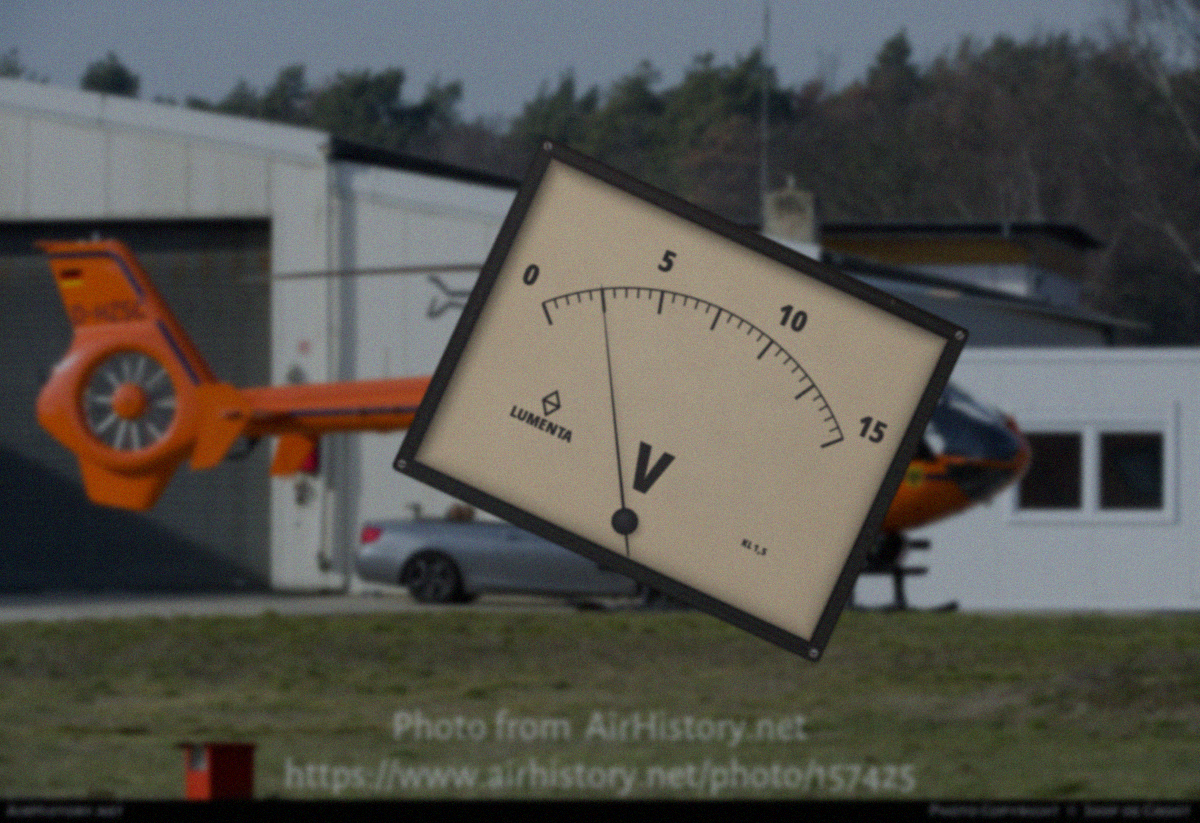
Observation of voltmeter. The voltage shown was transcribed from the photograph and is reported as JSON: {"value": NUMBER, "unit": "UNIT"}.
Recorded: {"value": 2.5, "unit": "V"}
